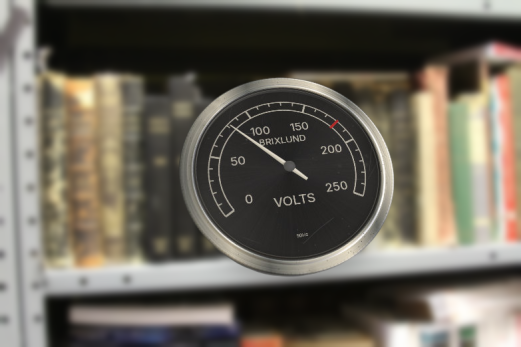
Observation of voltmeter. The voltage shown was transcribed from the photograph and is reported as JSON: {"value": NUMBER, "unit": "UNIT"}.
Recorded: {"value": 80, "unit": "V"}
